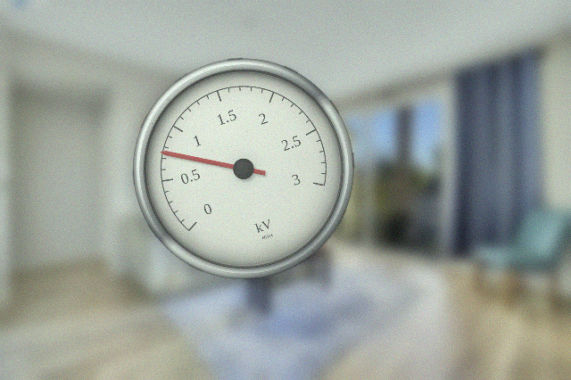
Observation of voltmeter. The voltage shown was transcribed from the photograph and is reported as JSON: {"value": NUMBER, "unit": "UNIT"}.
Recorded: {"value": 0.75, "unit": "kV"}
